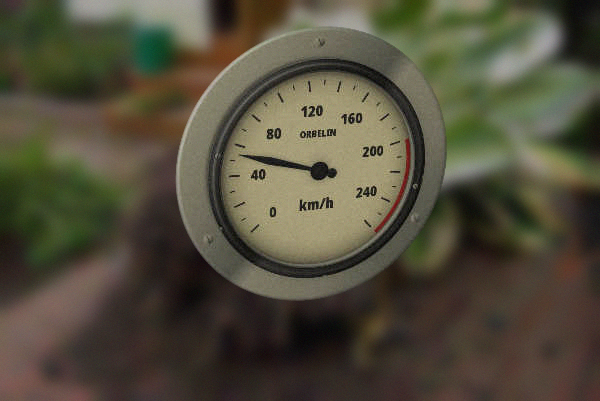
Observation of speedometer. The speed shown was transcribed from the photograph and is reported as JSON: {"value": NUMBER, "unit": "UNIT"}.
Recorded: {"value": 55, "unit": "km/h"}
